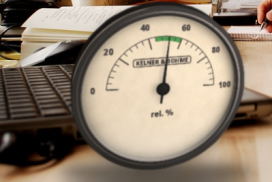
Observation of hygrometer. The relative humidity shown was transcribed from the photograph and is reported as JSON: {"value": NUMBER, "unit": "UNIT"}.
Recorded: {"value": 52, "unit": "%"}
